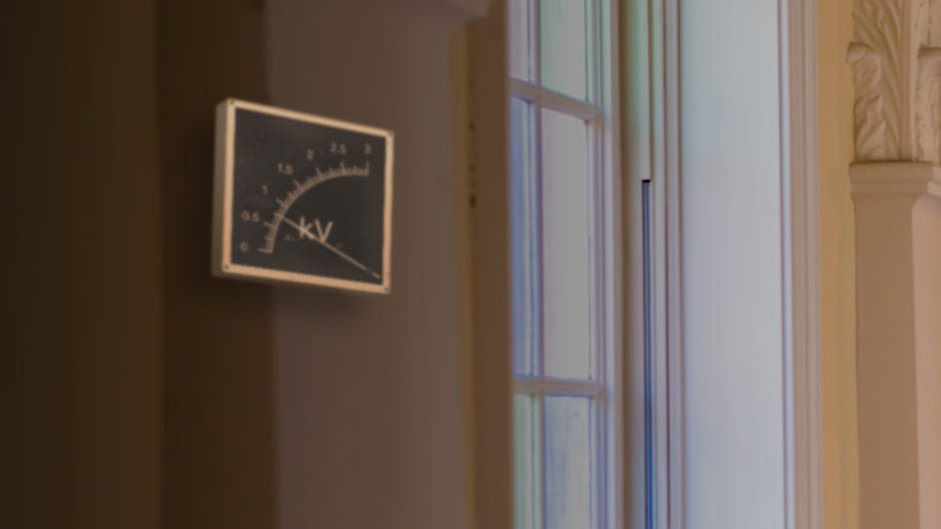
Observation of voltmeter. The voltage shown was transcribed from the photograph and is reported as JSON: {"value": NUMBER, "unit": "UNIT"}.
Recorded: {"value": 0.75, "unit": "kV"}
